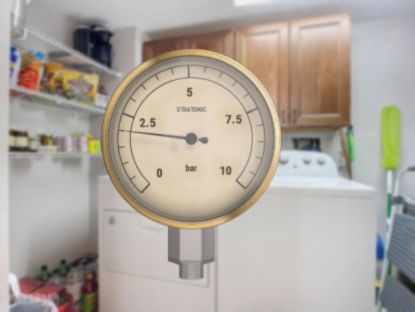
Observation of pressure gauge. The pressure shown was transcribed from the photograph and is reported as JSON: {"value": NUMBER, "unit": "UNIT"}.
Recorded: {"value": 2, "unit": "bar"}
